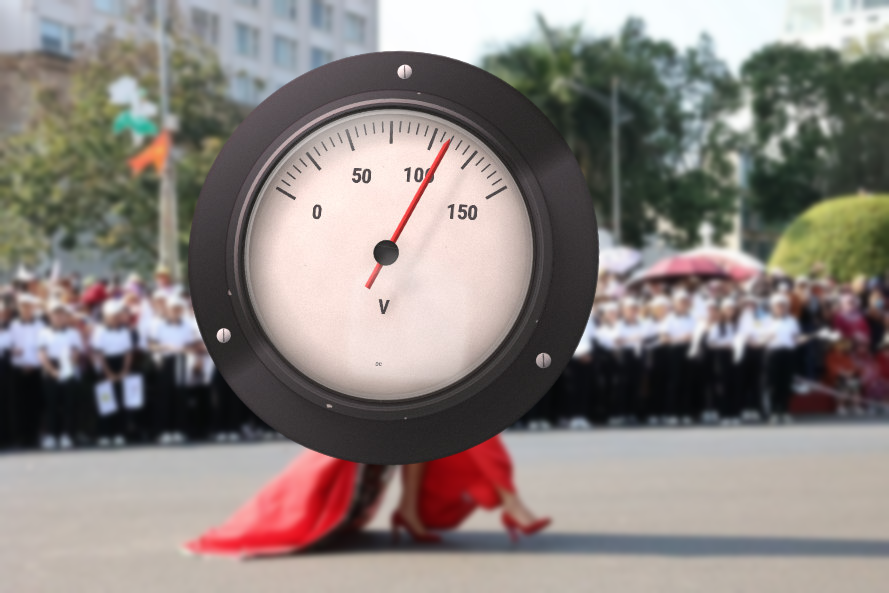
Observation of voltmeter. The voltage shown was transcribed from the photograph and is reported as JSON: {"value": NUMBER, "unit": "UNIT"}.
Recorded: {"value": 110, "unit": "V"}
